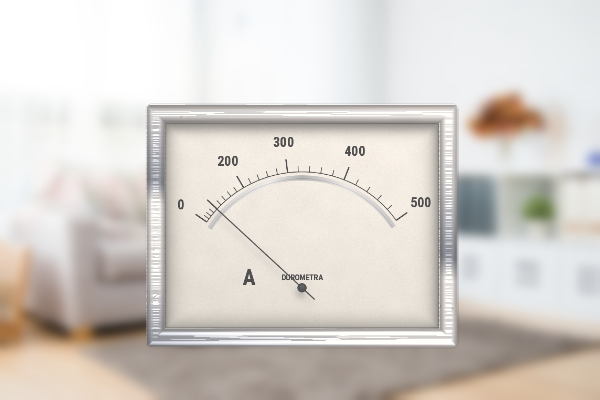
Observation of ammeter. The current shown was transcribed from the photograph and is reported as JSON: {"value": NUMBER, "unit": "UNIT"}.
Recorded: {"value": 100, "unit": "A"}
